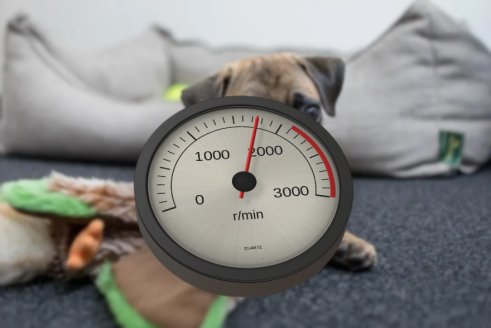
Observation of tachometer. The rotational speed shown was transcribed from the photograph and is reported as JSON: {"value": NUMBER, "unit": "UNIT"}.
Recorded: {"value": 1750, "unit": "rpm"}
